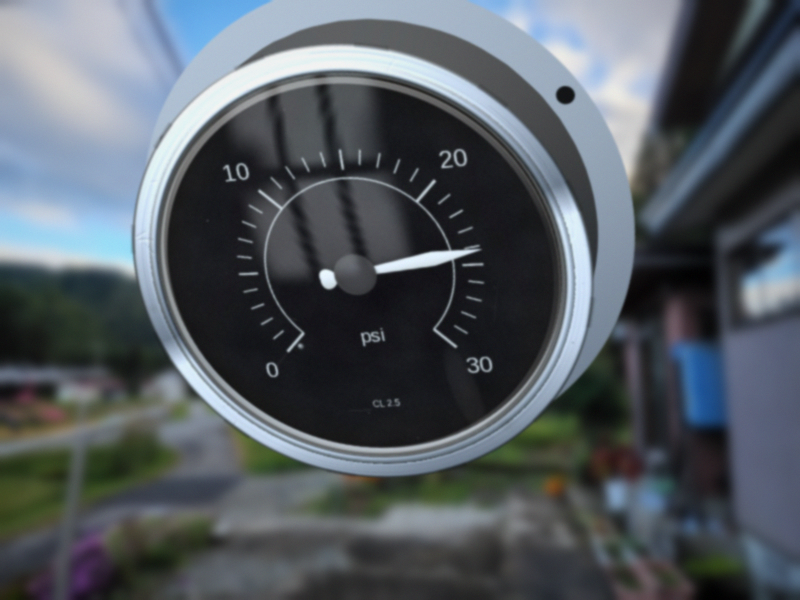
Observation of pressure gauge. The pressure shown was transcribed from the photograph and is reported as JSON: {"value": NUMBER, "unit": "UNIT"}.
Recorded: {"value": 24, "unit": "psi"}
